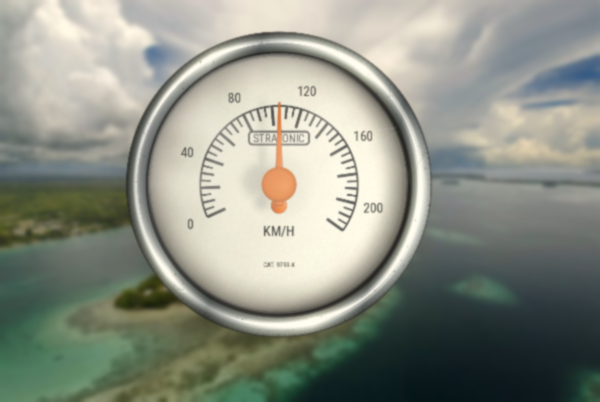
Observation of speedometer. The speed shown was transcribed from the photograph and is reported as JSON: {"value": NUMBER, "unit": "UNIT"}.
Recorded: {"value": 105, "unit": "km/h"}
